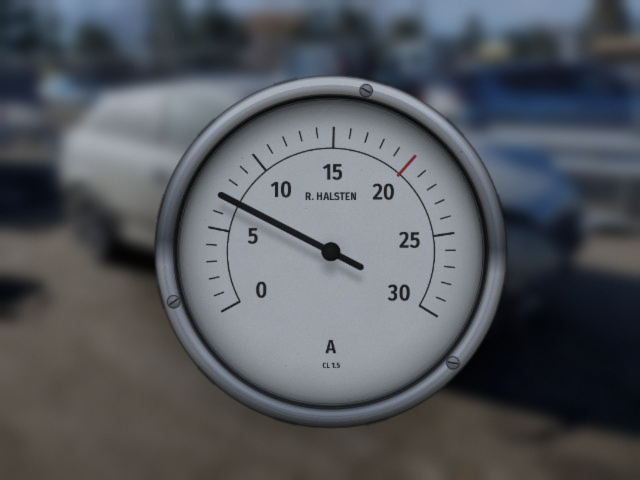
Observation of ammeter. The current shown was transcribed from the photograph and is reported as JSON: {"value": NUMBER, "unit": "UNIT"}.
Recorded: {"value": 7, "unit": "A"}
